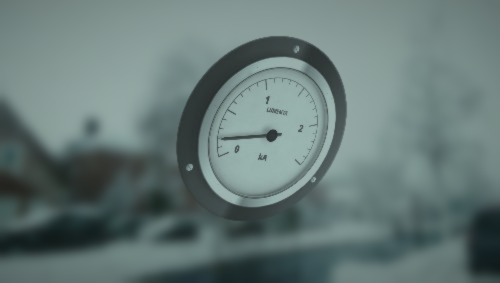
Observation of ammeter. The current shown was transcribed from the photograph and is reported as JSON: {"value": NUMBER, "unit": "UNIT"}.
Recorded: {"value": 0.2, "unit": "kA"}
